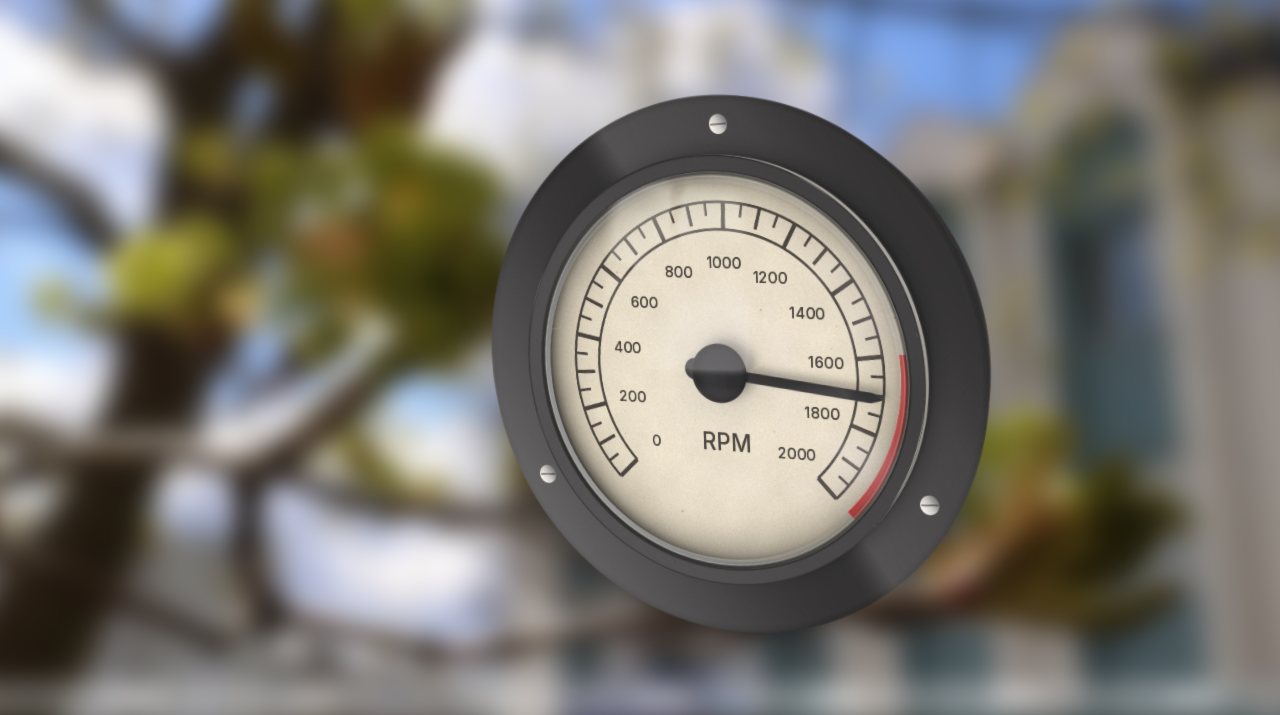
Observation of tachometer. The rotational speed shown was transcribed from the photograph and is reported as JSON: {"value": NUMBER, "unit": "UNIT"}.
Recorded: {"value": 1700, "unit": "rpm"}
